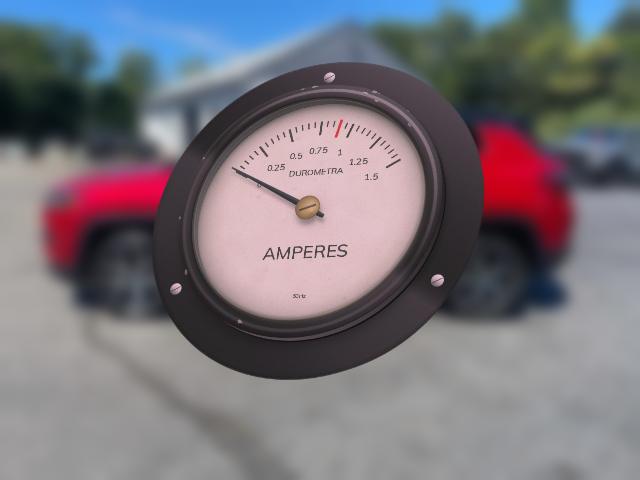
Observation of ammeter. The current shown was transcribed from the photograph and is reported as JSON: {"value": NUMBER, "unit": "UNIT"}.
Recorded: {"value": 0, "unit": "A"}
